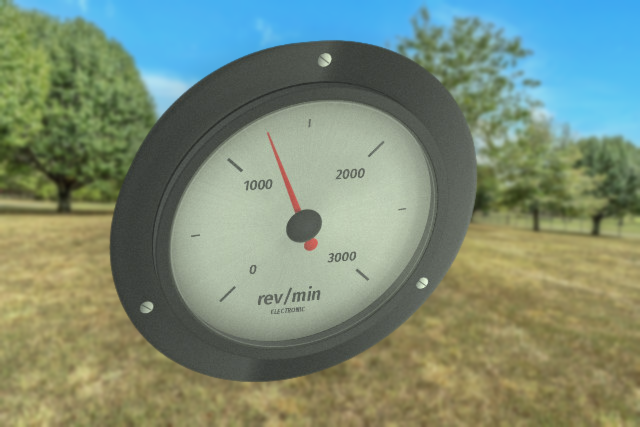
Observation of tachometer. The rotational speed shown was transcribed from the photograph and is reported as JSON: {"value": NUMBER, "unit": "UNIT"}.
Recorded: {"value": 1250, "unit": "rpm"}
